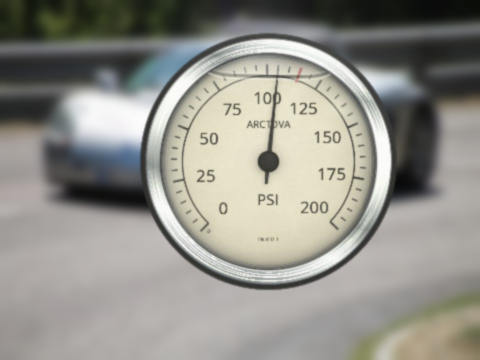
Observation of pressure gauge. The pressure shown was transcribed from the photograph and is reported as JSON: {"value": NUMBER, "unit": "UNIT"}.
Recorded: {"value": 105, "unit": "psi"}
